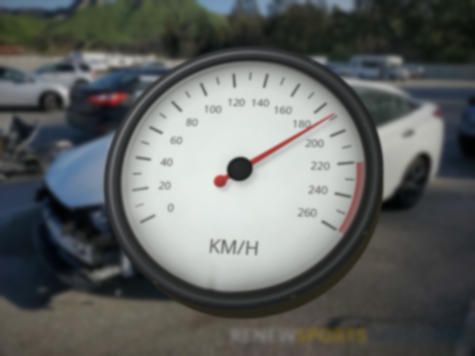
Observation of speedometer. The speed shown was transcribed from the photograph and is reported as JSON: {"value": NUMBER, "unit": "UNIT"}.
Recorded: {"value": 190, "unit": "km/h"}
